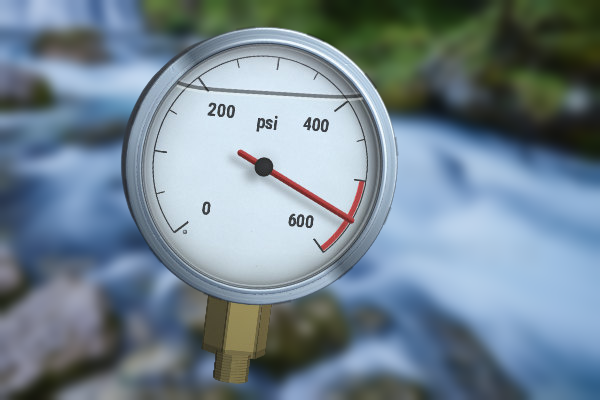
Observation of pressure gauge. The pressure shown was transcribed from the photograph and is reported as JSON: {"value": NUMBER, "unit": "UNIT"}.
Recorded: {"value": 550, "unit": "psi"}
